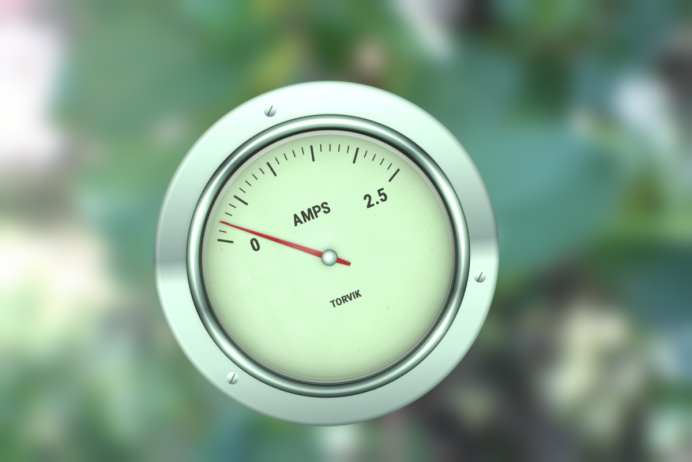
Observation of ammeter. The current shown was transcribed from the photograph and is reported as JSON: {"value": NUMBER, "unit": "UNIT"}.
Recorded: {"value": 0.2, "unit": "A"}
